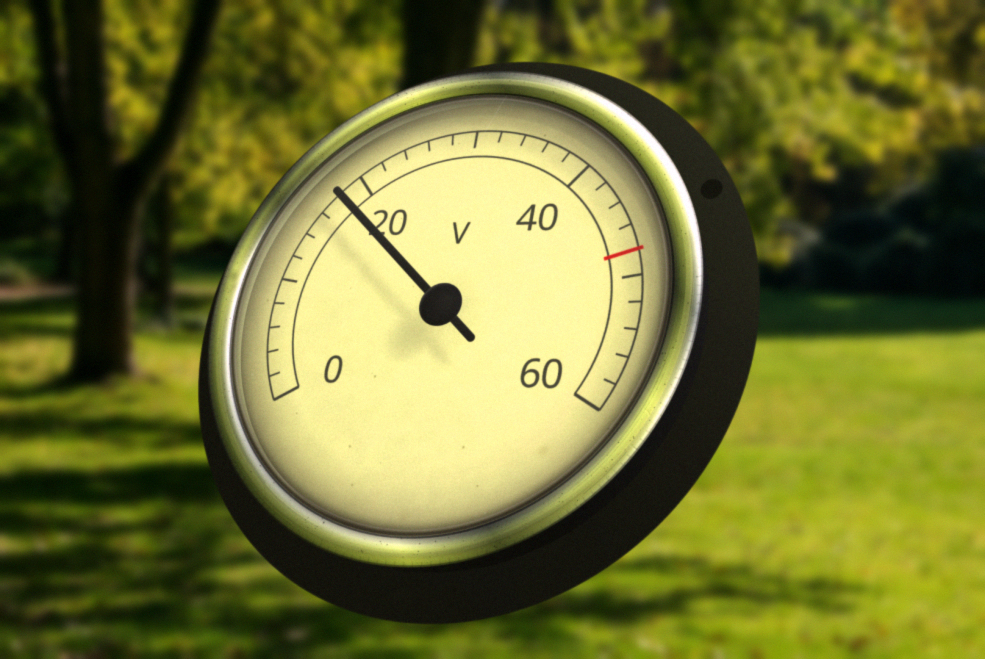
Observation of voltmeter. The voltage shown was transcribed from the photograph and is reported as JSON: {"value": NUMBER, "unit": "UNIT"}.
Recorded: {"value": 18, "unit": "V"}
